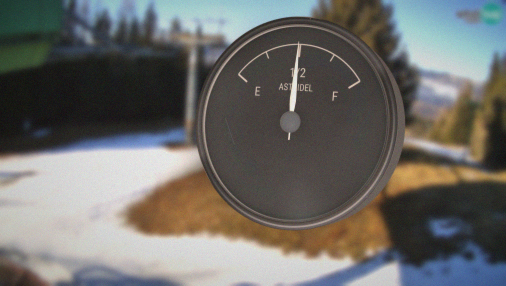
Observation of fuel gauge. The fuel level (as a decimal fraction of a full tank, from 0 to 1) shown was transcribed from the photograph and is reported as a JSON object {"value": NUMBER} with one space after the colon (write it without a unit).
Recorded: {"value": 0.5}
